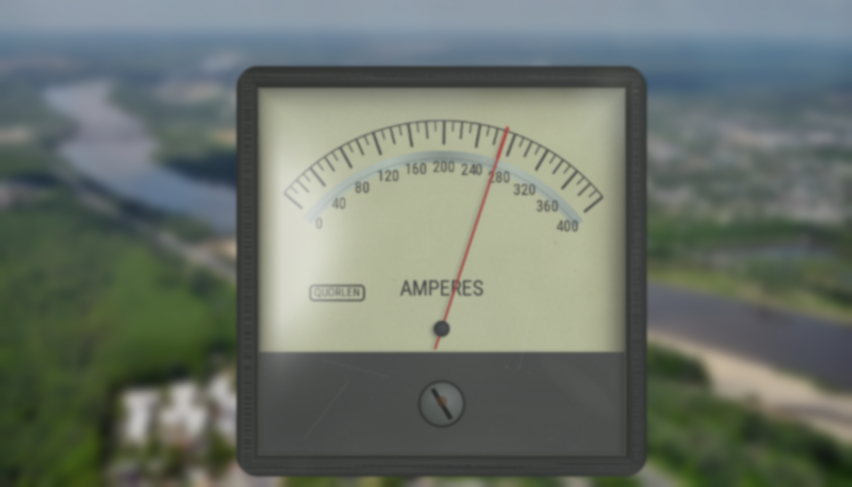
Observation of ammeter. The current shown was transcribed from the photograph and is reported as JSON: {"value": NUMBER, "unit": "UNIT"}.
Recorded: {"value": 270, "unit": "A"}
